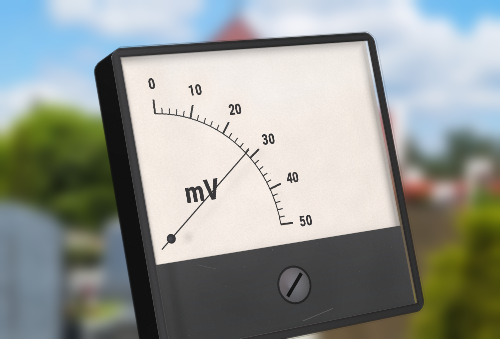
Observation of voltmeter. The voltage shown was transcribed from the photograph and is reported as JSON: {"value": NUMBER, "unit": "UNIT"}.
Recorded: {"value": 28, "unit": "mV"}
